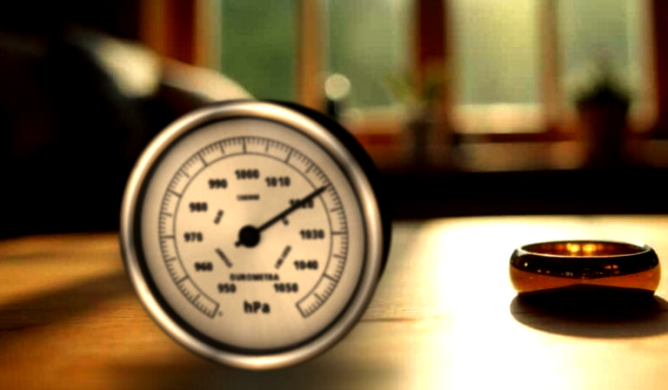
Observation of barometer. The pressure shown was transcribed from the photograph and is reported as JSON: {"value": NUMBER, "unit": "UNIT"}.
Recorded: {"value": 1020, "unit": "hPa"}
